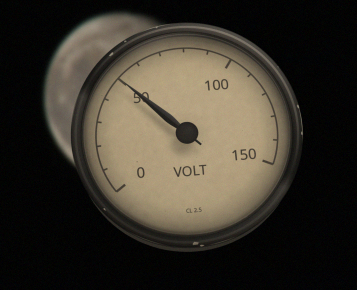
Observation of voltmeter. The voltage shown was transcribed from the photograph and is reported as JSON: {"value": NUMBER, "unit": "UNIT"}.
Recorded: {"value": 50, "unit": "V"}
